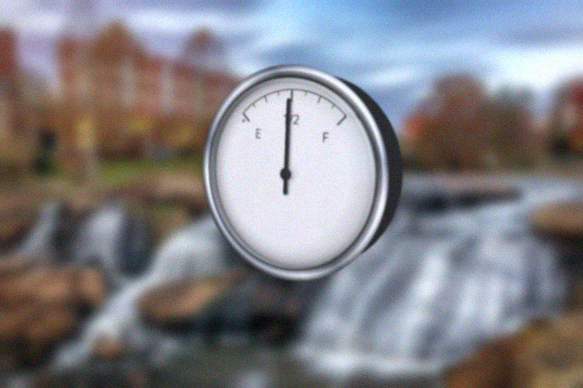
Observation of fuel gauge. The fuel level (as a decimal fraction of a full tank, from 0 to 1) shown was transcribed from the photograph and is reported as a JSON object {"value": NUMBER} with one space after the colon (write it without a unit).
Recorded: {"value": 0.5}
